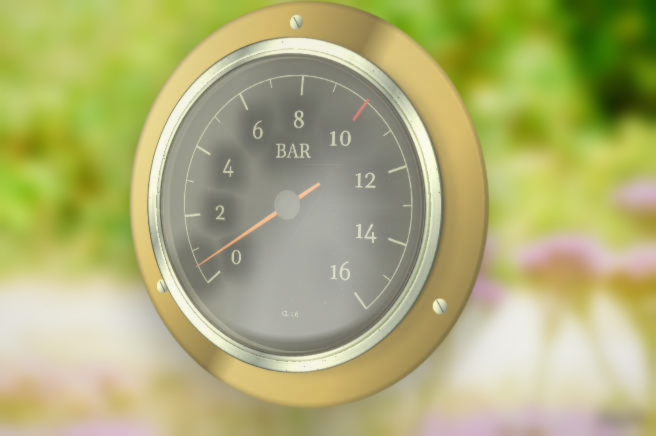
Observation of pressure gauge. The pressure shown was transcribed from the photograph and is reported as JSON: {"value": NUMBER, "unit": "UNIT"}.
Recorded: {"value": 0.5, "unit": "bar"}
